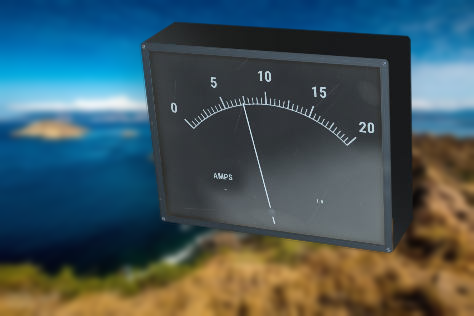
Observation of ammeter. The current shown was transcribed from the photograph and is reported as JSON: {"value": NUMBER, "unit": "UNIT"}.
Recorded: {"value": 7.5, "unit": "A"}
